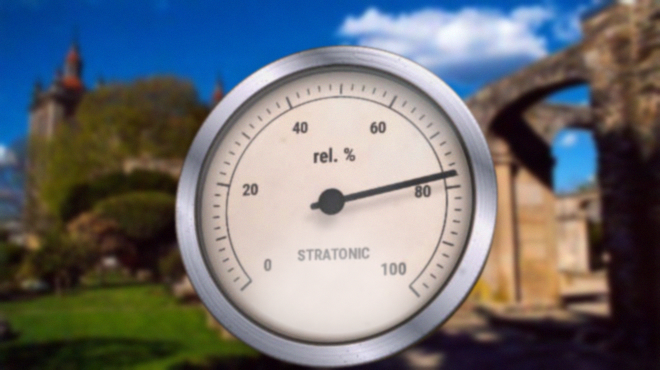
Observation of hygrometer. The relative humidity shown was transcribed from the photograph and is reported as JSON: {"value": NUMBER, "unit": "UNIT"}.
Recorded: {"value": 78, "unit": "%"}
